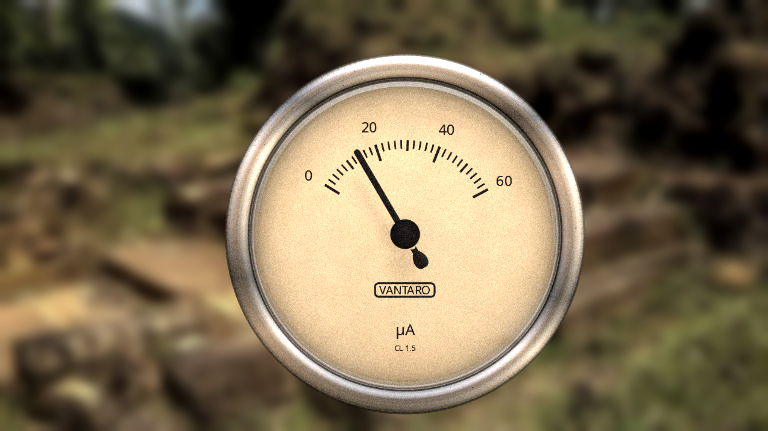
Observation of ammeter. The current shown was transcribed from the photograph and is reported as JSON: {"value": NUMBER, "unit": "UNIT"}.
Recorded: {"value": 14, "unit": "µA"}
